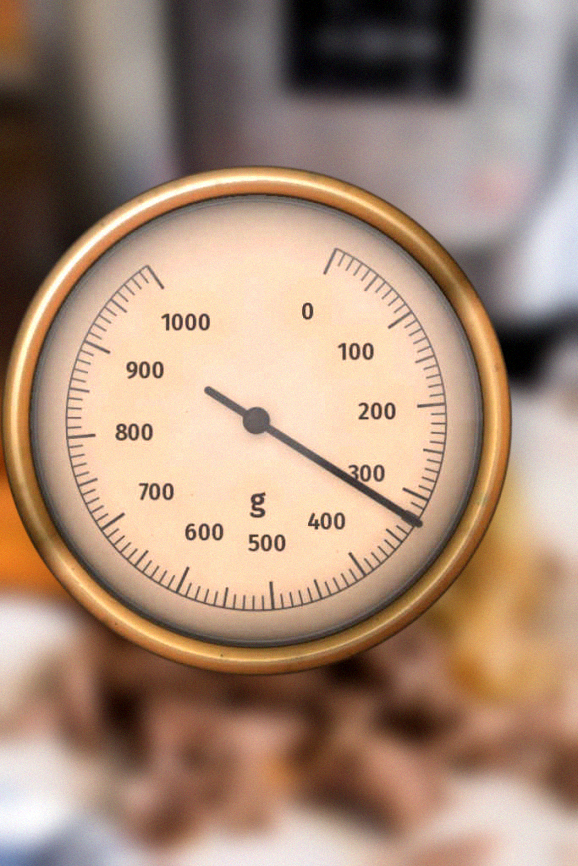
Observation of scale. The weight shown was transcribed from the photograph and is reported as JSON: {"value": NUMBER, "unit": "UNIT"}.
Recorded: {"value": 325, "unit": "g"}
